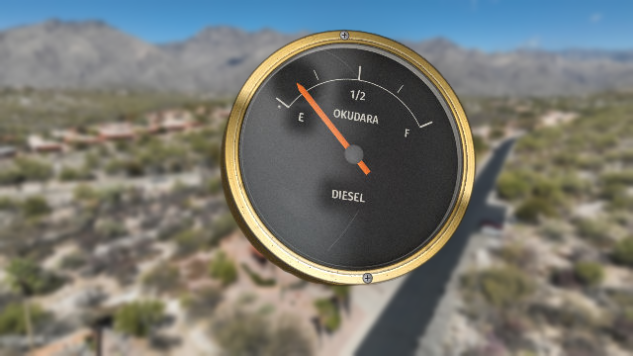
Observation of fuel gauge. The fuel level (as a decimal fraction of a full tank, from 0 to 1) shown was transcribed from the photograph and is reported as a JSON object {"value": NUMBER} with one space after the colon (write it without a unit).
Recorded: {"value": 0.125}
